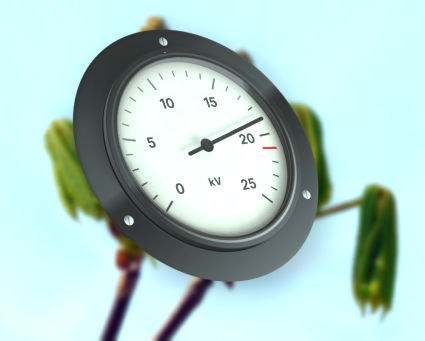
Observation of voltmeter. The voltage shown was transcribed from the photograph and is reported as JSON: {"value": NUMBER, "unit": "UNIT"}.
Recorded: {"value": 19, "unit": "kV"}
